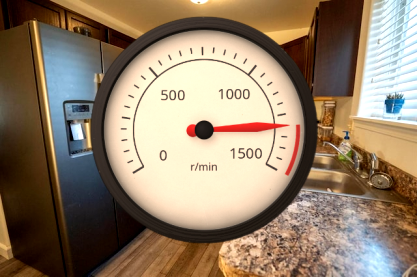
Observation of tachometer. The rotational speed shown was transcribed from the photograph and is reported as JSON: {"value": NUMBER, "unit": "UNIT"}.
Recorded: {"value": 1300, "unit": "rpm"}
